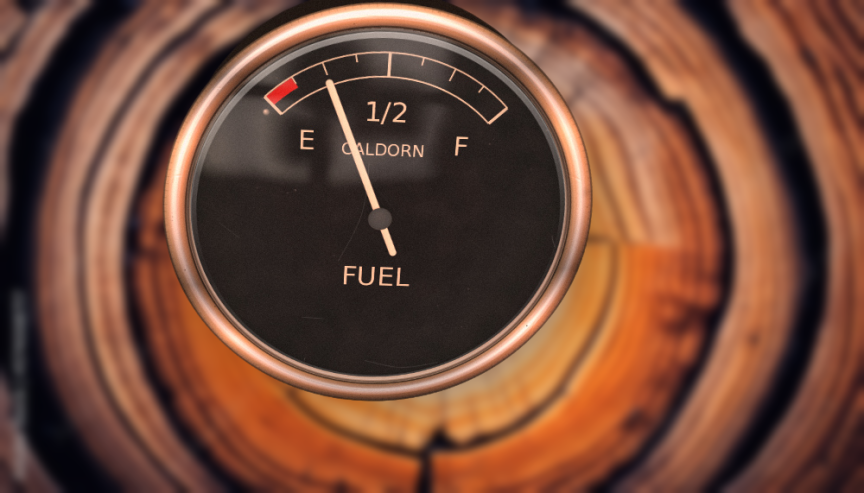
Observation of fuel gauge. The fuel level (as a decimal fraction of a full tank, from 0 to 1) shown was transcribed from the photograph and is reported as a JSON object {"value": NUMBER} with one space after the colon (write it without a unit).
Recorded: {"value": 0.25}
